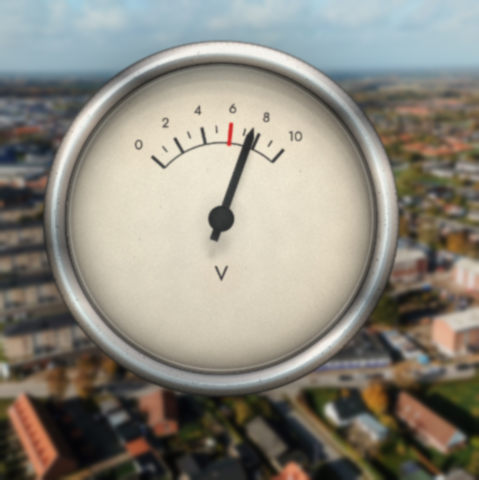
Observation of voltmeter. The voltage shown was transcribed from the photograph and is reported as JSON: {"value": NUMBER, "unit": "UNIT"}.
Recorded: {"value": 7.5, "unit": "V"}
